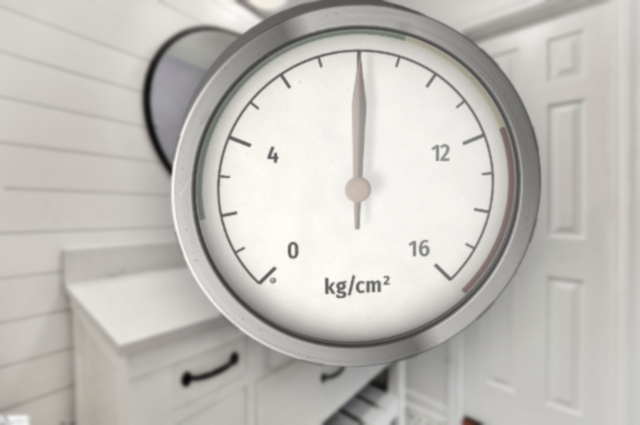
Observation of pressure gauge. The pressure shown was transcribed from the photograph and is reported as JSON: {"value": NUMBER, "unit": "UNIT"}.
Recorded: {"value": 8, "unit": "kg/cm²"}
